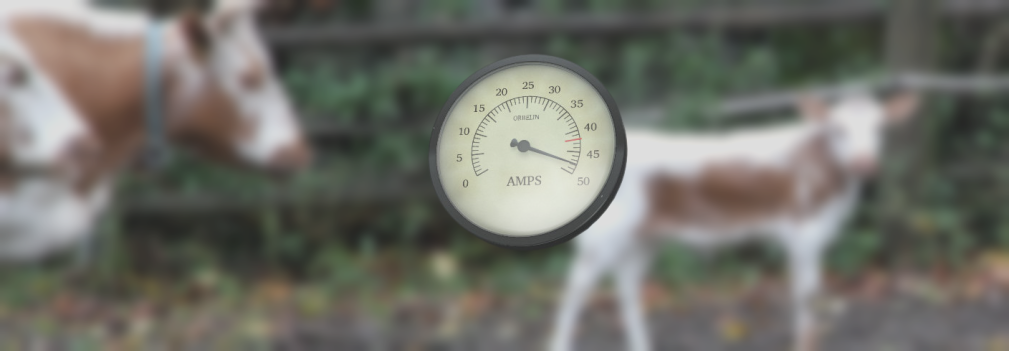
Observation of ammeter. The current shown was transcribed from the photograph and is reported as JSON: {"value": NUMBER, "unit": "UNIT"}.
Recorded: {"value": 48, "unit": "A"}
